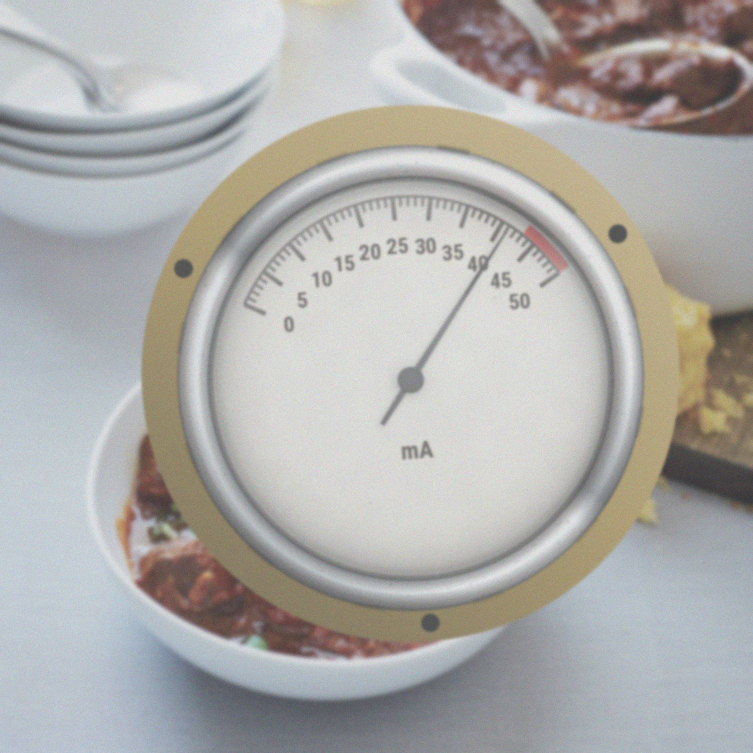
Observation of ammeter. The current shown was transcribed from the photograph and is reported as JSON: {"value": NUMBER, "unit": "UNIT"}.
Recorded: {"value": 41, "unit": "mA"}
